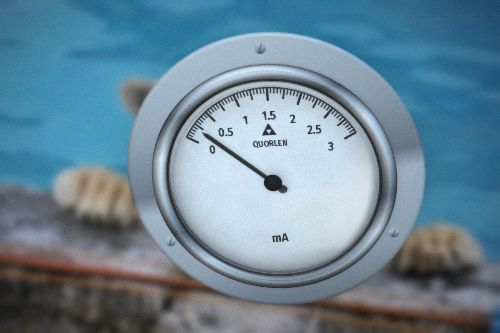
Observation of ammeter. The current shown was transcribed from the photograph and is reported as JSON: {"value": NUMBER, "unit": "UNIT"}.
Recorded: {"value": 0.25, "unit": "mA"}
